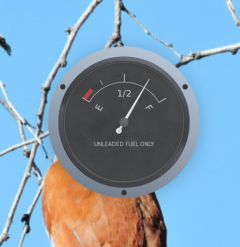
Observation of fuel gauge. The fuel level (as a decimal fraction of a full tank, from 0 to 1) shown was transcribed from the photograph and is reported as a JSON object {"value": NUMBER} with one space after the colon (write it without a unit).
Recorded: {"value": 0.75}
